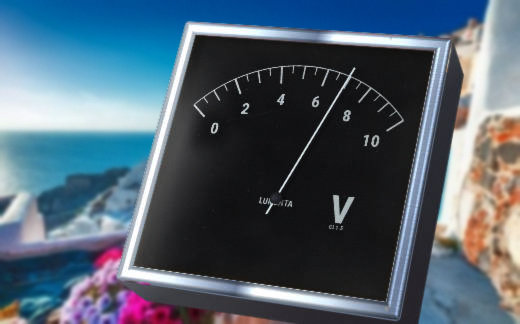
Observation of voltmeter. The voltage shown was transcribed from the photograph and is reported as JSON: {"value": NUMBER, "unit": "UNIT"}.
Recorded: {"value": 7, "unit": "V"}
